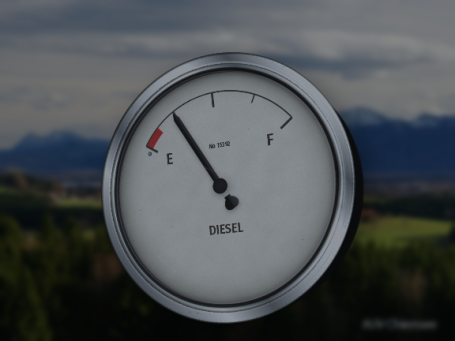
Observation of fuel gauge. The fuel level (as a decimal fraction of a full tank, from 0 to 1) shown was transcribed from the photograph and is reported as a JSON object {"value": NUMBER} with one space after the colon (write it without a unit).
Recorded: {"value": 0.25}
